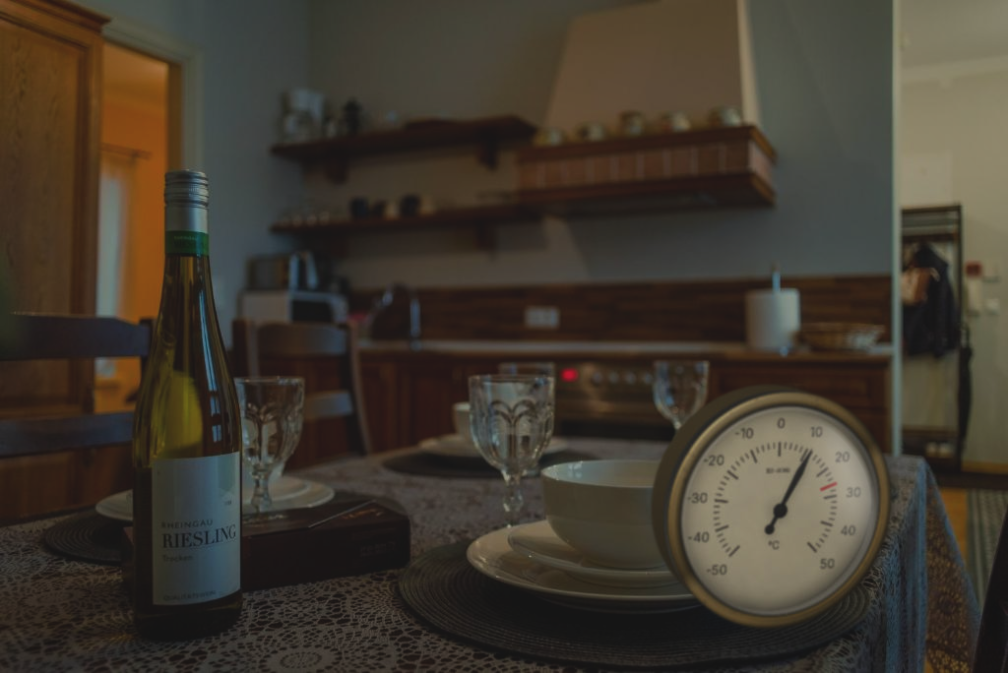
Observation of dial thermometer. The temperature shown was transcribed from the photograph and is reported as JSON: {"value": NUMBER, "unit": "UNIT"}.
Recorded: {"value": 10, "unit": "°C"}
